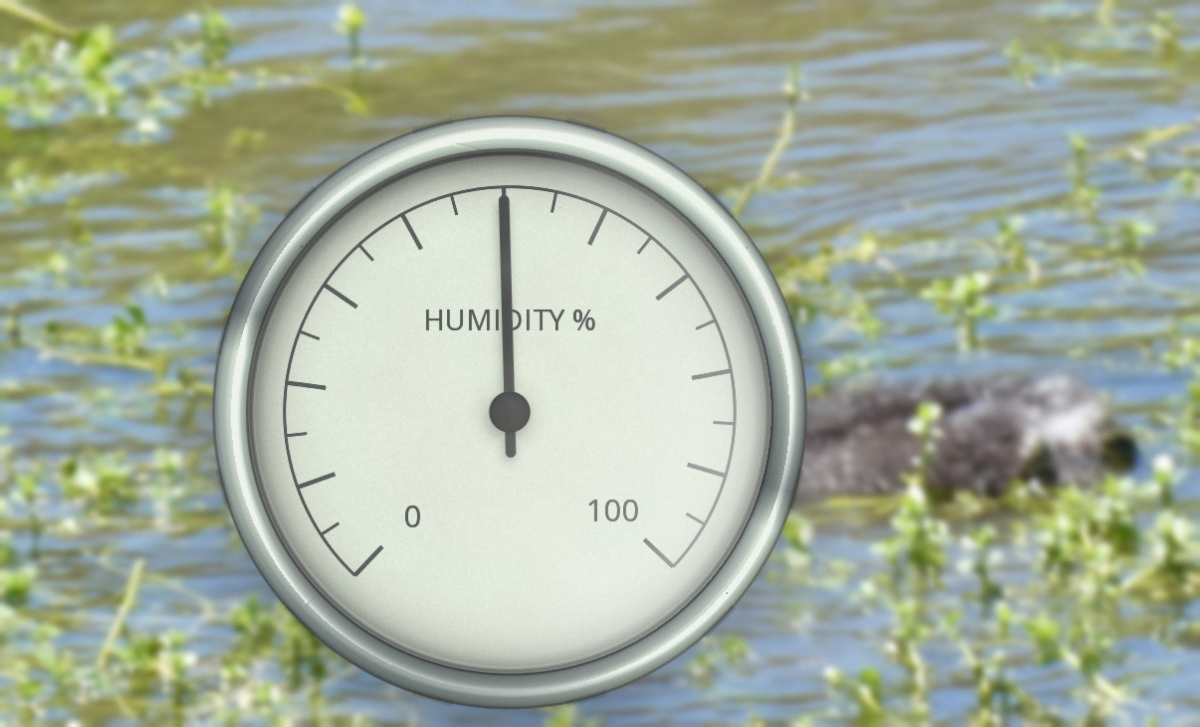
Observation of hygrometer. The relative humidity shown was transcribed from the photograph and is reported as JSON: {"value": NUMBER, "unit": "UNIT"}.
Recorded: {"value": 50, "unit": "%"}
